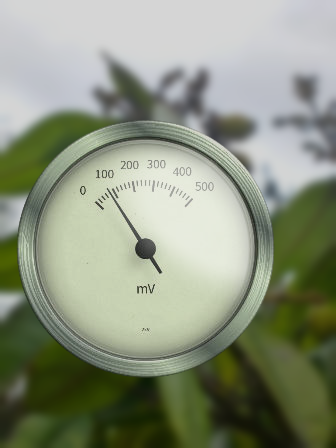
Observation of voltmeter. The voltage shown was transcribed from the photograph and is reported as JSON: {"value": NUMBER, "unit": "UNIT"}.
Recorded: {"value": 80, "unit": "mV"}
